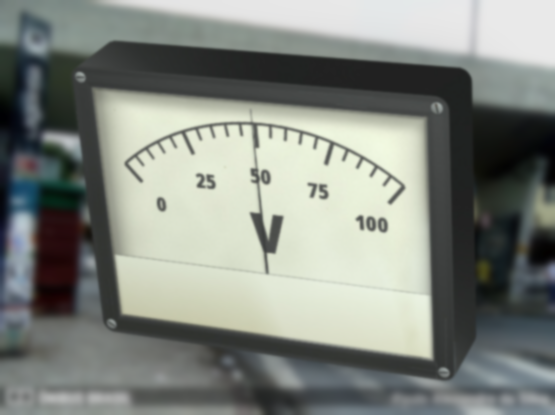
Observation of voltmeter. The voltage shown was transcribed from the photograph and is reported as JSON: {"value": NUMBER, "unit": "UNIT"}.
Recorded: {"value": 50, "unit": "V"}
